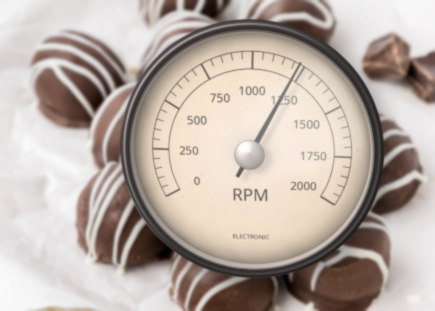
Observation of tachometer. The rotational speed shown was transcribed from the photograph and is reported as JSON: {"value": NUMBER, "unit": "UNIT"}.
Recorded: {"value": 1225, "unit": "rpm"}
